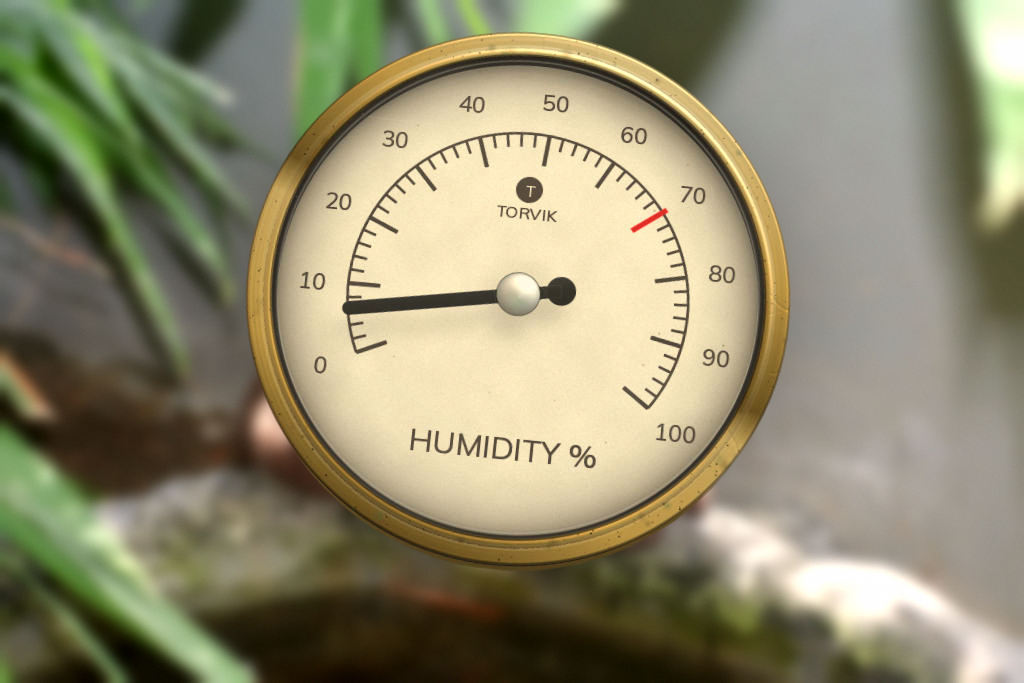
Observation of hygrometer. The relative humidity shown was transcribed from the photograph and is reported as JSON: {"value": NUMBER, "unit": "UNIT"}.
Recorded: {"value": 6, "unit": "%"}
